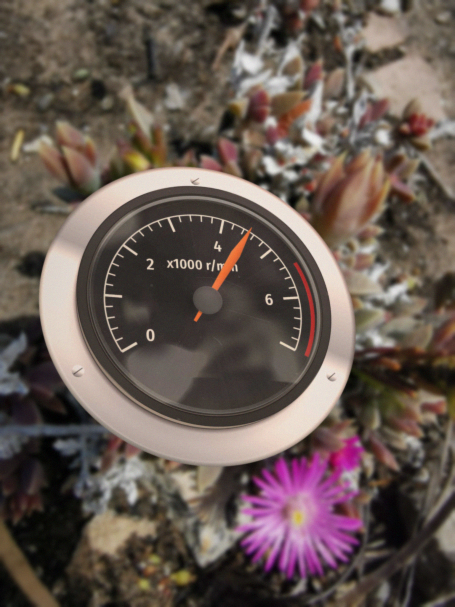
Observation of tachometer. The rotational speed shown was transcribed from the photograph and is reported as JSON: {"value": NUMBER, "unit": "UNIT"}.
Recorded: {"value": 4500, "unit": "rpm"}
